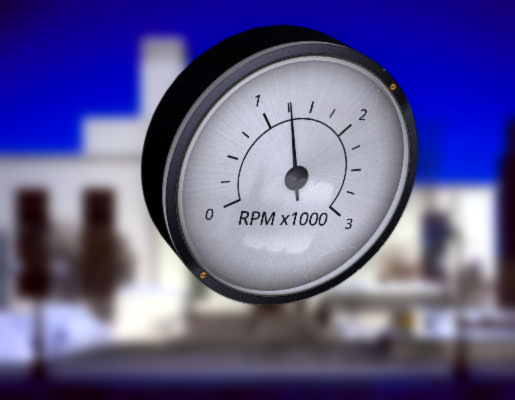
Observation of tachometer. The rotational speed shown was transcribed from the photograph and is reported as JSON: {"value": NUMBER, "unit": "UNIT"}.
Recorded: {"value": 1250, "unit": "rpm"}
